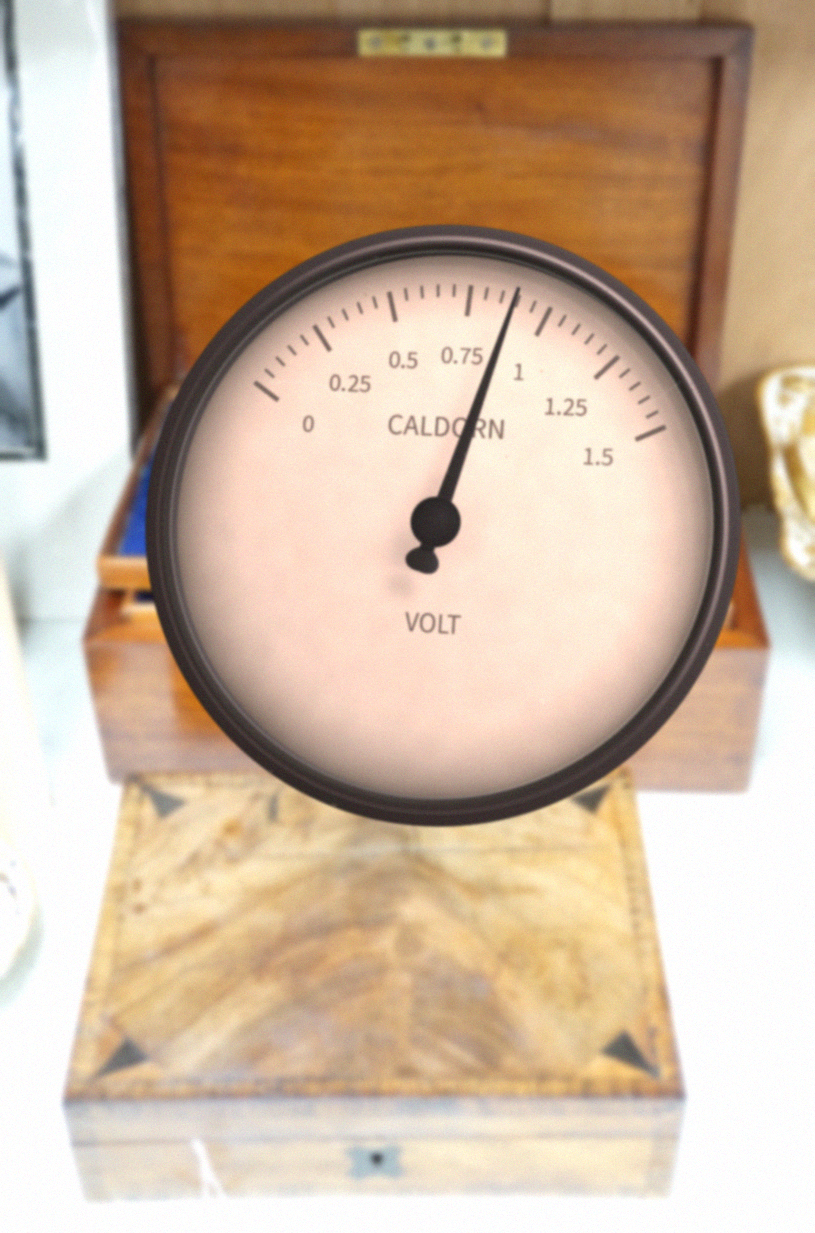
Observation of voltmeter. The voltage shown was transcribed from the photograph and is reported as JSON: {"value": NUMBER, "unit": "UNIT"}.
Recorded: {"value": 0.9, "unit": "V"}
